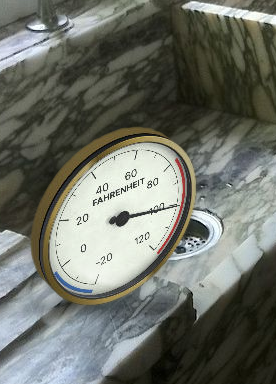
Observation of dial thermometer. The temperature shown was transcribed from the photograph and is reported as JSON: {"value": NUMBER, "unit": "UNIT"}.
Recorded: {"value": 100, "unit": "°F"}
